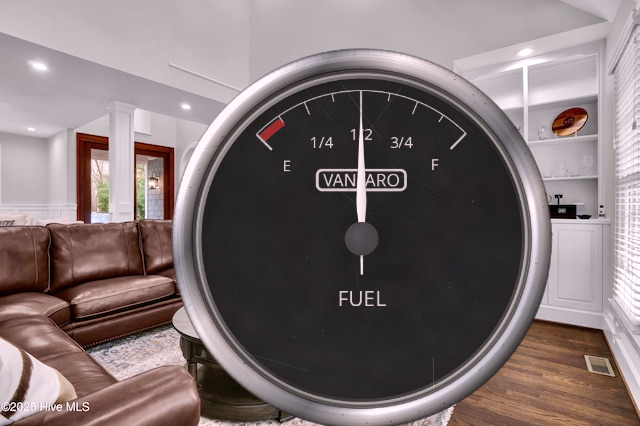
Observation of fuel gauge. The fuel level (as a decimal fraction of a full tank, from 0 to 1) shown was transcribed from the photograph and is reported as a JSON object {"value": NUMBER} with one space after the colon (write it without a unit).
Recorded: {"value": 0.5}
